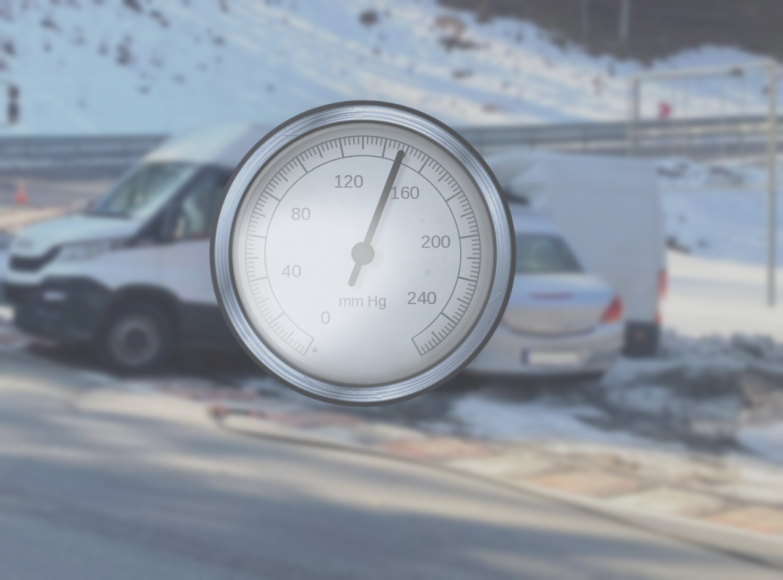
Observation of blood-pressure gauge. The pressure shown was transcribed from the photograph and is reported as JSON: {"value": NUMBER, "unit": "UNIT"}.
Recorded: {"value": 148, "unit": "mmHg"}
